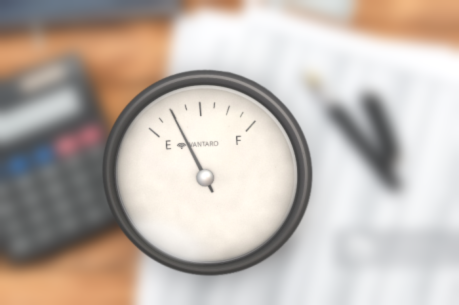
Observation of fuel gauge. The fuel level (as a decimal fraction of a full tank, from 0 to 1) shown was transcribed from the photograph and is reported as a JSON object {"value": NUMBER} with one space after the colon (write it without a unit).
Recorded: {"value": 0.25}
